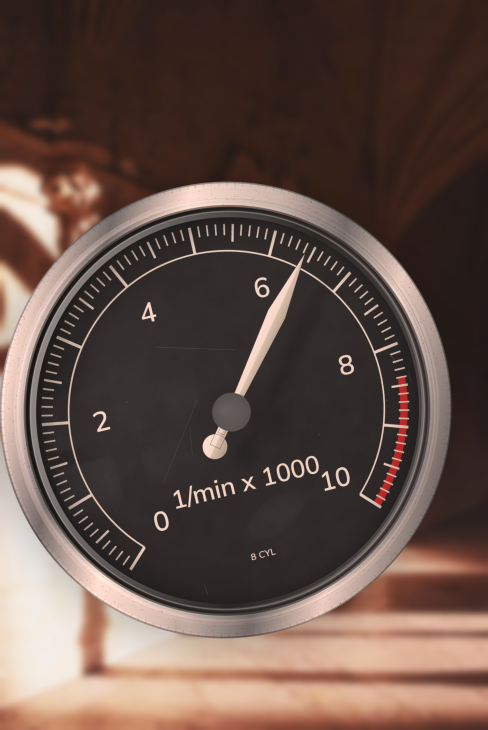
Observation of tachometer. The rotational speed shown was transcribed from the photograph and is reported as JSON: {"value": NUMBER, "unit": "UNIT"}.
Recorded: {"value": 6400, "unit": "rpm"}
